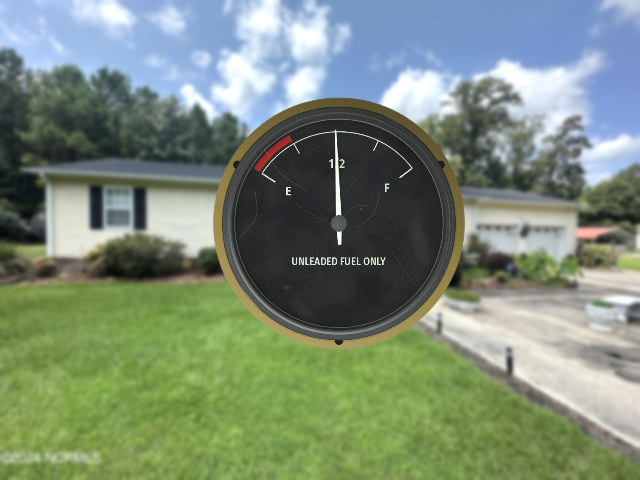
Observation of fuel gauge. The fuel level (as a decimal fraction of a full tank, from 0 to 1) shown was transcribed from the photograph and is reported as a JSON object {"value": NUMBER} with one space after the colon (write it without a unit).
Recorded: {"value": 0.5}
